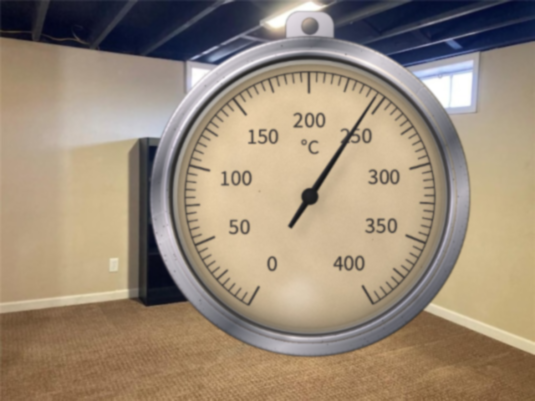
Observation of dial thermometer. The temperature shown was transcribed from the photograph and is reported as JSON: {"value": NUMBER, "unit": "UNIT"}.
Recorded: {"value": 245, "unit": "°C"}
